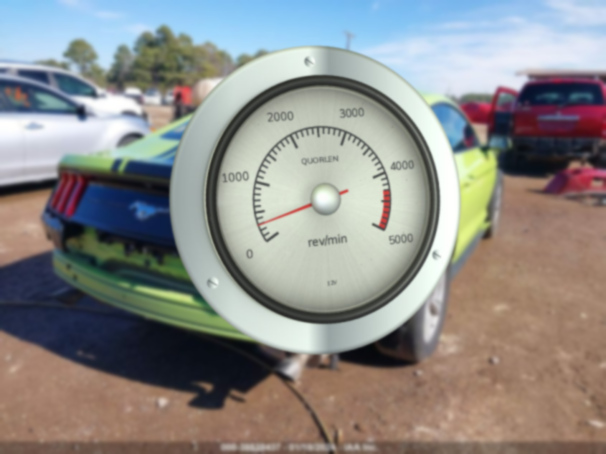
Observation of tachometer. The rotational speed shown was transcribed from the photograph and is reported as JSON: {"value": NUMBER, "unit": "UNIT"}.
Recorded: {"value": 300, "unit": "rpm"}
